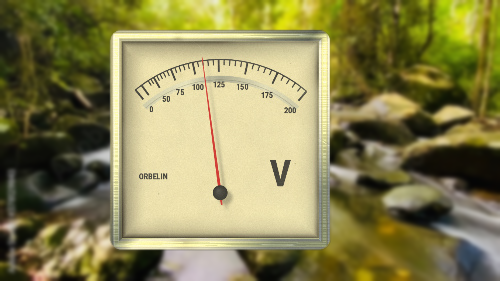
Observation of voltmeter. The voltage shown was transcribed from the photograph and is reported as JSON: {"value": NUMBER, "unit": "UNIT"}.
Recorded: {"value": 110, "unit": "V"}
